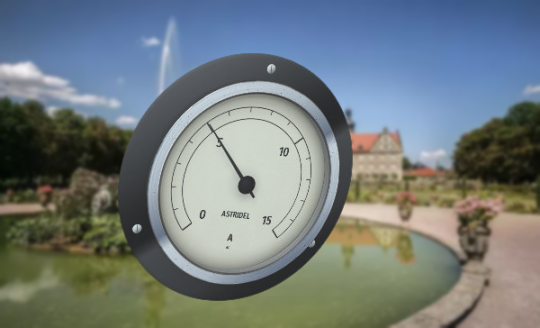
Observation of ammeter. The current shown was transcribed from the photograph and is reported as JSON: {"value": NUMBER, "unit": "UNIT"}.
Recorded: {"value": 5, "unit": "A"}
